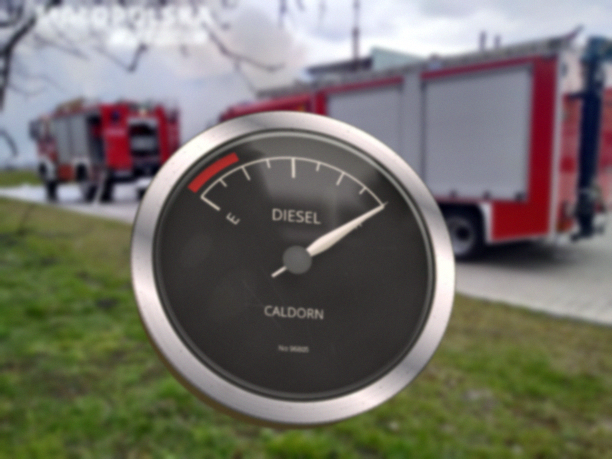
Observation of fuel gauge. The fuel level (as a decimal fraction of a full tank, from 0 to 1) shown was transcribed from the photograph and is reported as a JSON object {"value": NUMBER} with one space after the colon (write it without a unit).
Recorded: {"value": 1}
